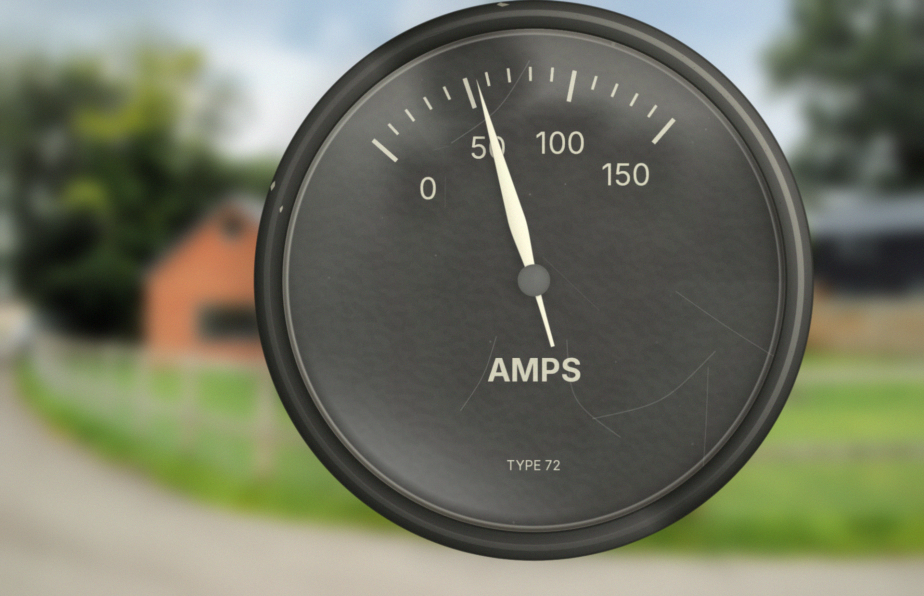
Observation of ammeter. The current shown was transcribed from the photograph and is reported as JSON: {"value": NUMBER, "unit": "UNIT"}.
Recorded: {"value": 55, "unit": "A"}
